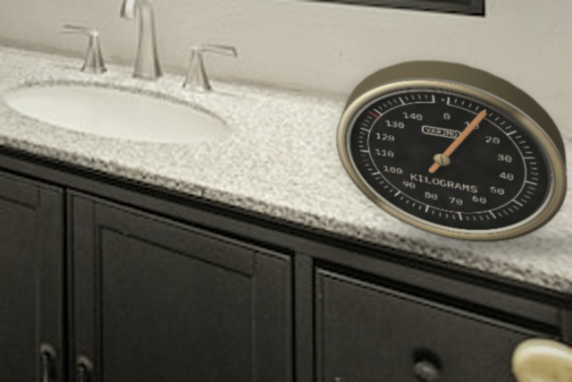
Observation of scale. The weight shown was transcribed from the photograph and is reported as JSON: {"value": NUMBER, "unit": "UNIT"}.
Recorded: {"value": 10, "unit": "kg"}
